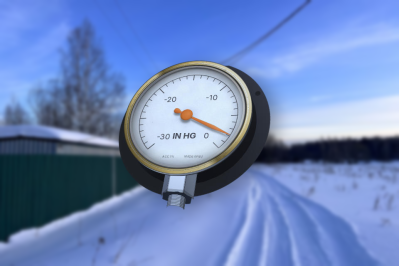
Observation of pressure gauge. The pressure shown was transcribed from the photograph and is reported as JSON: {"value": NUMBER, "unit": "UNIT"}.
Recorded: {"value": -2, "unit": "inHg"}
